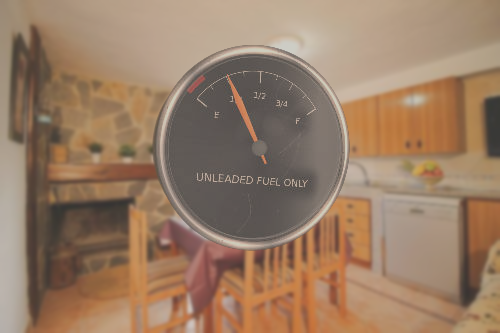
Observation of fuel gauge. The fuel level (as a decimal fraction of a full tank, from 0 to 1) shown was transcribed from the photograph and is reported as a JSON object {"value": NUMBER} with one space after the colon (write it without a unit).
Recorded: {"value": 0.25}
